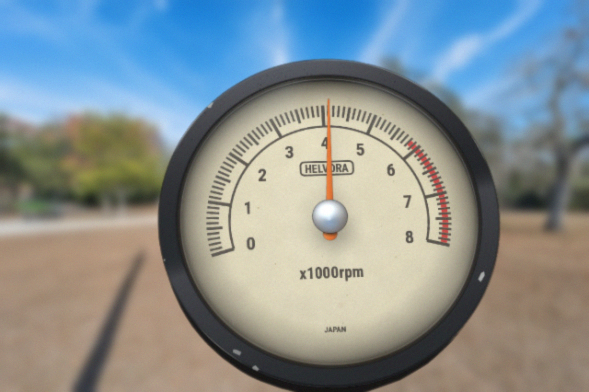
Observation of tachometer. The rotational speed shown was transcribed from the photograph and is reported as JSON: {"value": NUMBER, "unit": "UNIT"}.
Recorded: {"value": 4100, "unit": "rpm"}
